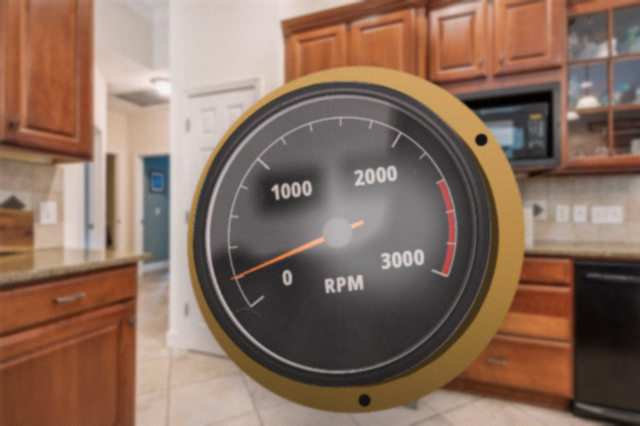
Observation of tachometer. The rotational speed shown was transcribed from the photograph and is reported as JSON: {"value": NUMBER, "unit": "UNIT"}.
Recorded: {"value": 200, "unit": "rpm"}
